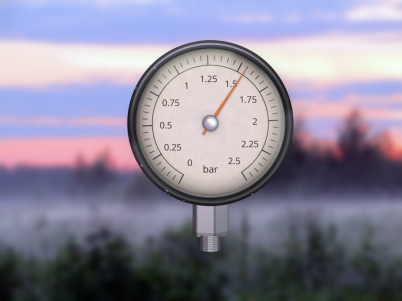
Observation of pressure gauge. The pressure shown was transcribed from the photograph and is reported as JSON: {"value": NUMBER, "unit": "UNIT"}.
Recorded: {"value": 1.55, "unit": "bar"}
